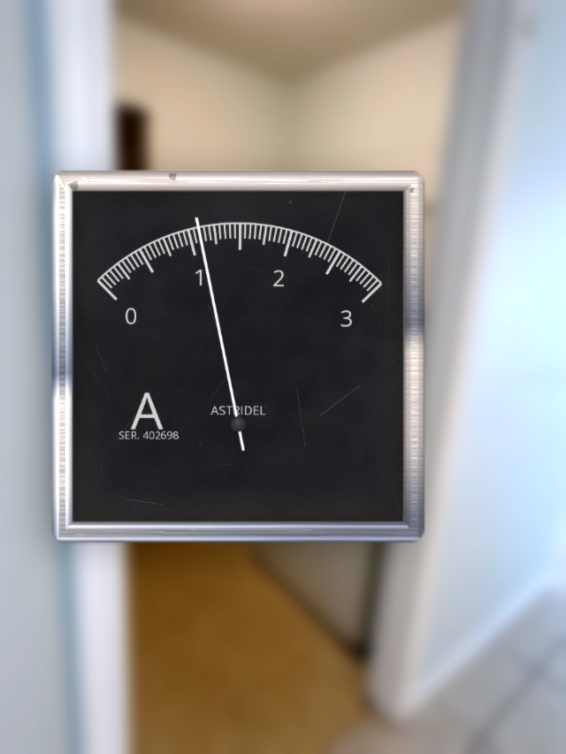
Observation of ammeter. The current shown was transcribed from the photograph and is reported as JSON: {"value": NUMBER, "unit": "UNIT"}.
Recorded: {"value": 1.1, "unit": "A"}
